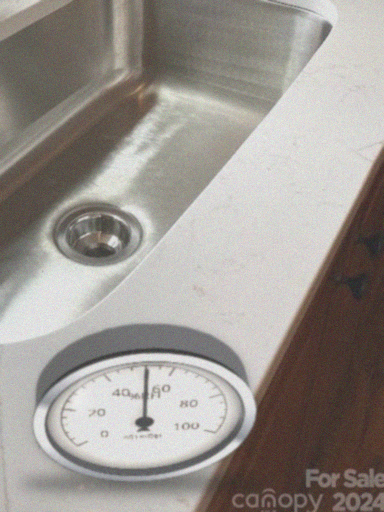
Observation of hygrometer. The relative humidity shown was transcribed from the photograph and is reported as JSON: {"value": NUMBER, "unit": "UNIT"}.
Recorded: {"value": 52, "unit": "%"}
